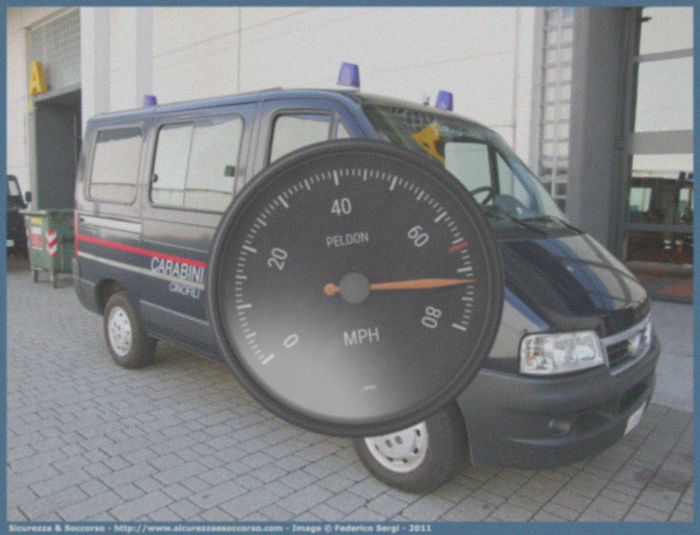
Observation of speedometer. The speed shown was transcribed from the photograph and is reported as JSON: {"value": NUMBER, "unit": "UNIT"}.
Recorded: {"value": 72, "unit": "mph"}
